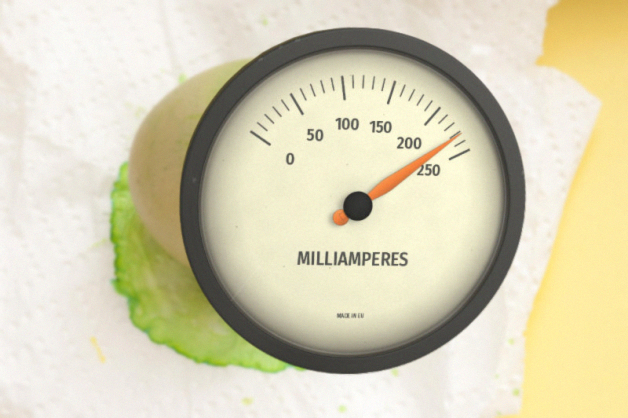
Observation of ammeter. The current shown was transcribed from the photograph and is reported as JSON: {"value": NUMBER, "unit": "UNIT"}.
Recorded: {"value": 230, "unit": "mA"}
